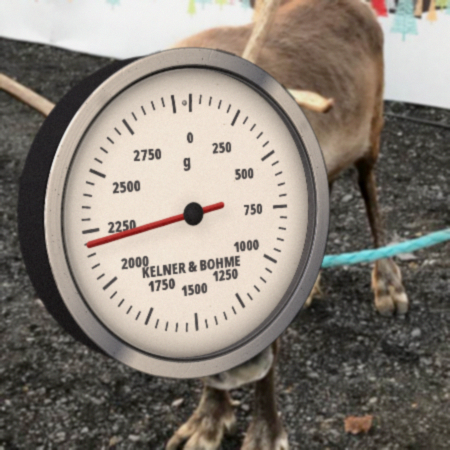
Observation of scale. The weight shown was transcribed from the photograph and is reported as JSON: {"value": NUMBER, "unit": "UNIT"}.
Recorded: {"value": 2200, "unit": "g"}
